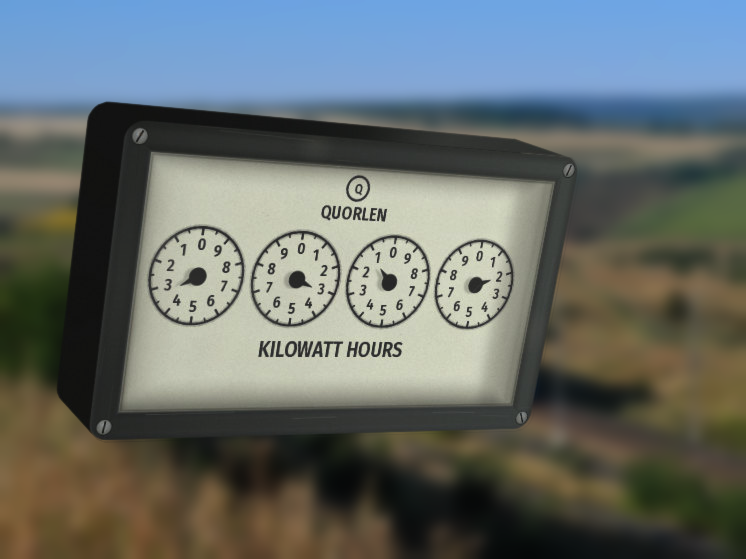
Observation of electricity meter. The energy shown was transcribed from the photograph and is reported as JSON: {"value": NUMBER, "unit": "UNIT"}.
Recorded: {"value": 3312, "unit": "kWh"}
